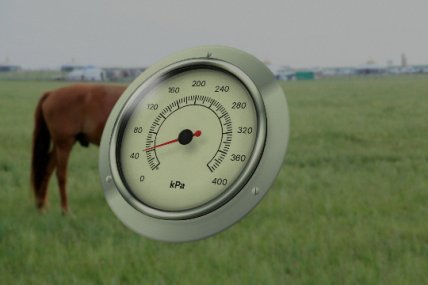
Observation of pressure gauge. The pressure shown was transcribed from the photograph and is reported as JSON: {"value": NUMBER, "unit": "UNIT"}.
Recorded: {"value": 40, "unit": "kPa"}
